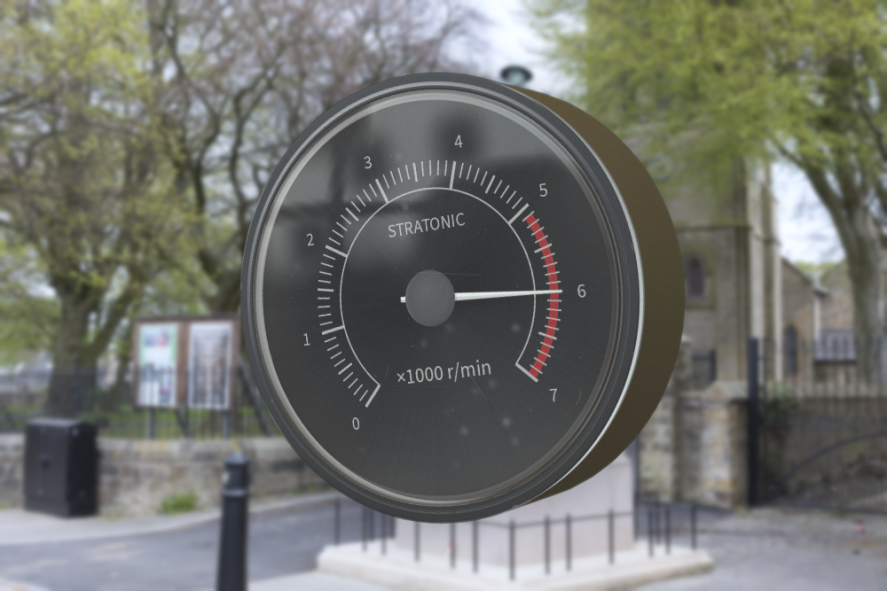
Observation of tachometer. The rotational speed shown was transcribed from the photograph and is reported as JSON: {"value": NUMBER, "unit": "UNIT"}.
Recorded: {"value": 6000, "unit": "rpm"}
